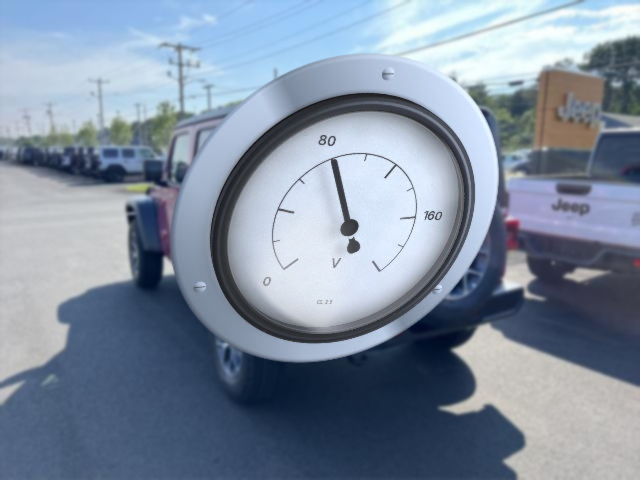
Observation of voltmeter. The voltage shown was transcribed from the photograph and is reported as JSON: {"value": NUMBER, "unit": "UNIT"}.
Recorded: {"value": 80, "unit": "V"}
